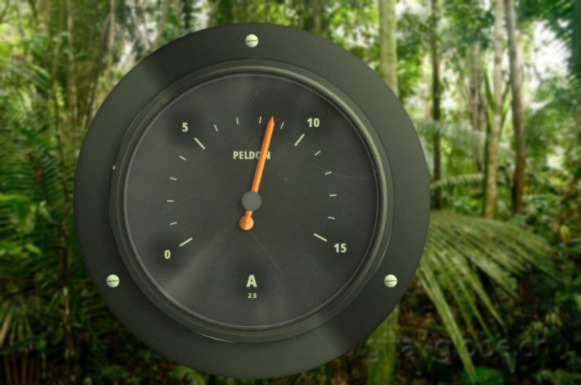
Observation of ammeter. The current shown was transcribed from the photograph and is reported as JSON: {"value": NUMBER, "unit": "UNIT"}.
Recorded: {"value": 8.5, "unit": "A"}
